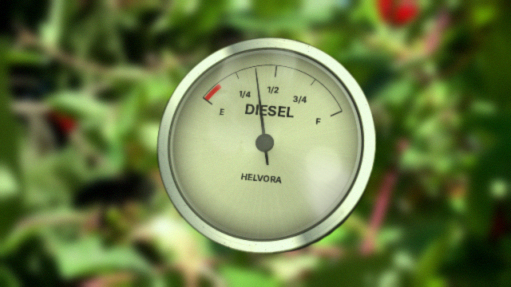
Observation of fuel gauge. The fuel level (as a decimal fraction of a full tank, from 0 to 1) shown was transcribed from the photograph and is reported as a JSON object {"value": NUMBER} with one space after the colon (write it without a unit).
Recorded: {"value": 0.375}
